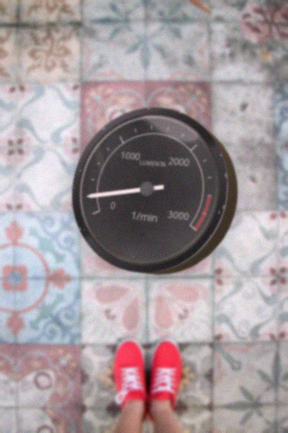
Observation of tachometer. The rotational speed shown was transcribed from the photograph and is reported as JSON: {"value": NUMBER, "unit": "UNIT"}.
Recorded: {"value": 200, "unit": "rpm"}
